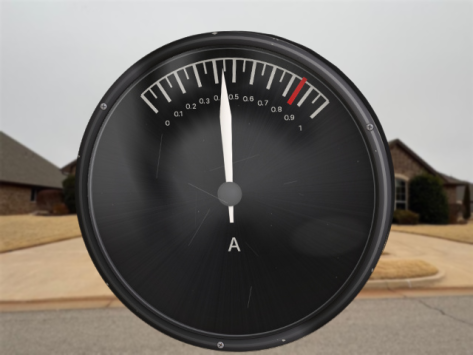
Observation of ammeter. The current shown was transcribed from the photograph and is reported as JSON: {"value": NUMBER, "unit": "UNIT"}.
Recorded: {"value": 0.45, "unit": "A"}
